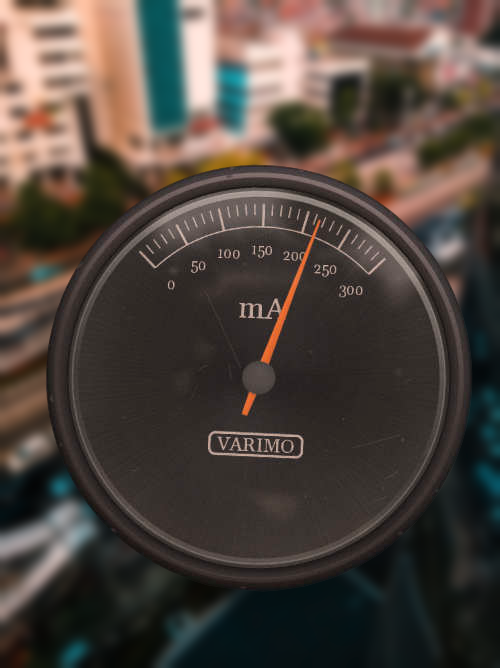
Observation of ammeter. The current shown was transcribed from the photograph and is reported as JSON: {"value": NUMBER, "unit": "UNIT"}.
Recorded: {"value": 215, "unit": "mA"}
